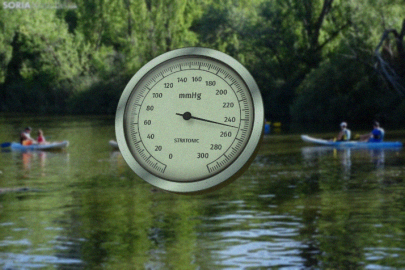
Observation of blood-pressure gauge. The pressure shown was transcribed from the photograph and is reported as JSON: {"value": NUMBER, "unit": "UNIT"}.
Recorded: {"value": 250, "unit": "mmHg"}
